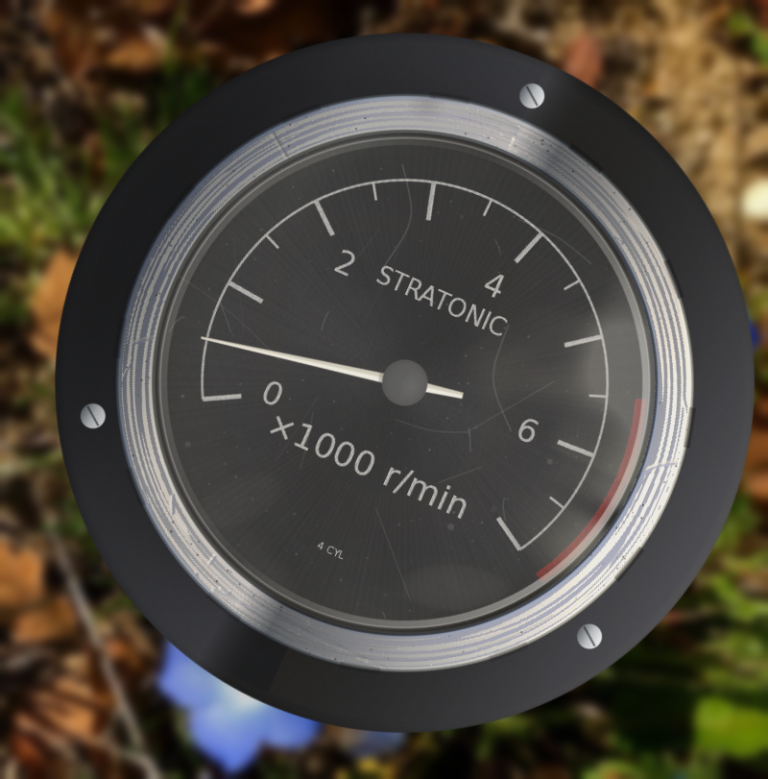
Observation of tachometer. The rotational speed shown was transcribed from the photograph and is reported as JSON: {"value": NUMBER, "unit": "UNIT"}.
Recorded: {"value": 500, "unit": "rpm"}
